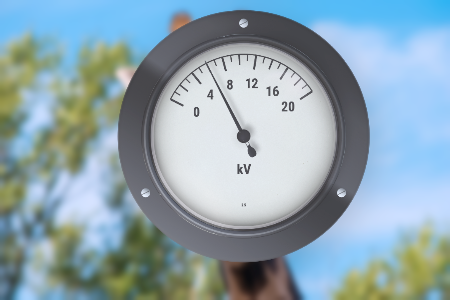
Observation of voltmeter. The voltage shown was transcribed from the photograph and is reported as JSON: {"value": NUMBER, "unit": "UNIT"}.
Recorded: {"value": 6, "unit": "kV"}
